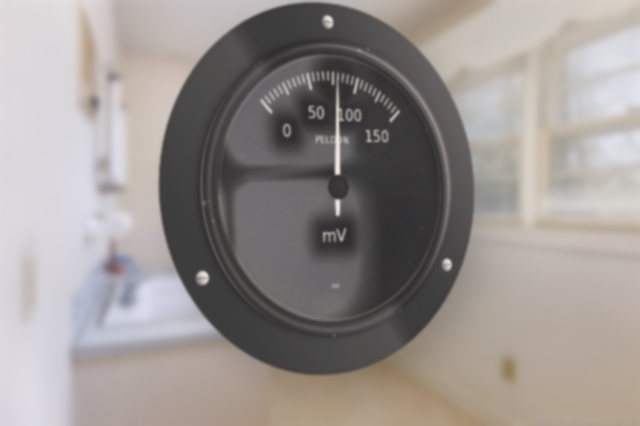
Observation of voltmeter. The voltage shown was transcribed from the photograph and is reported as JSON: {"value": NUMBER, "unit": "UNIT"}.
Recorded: {"value": 75, "unit": "mV"}
